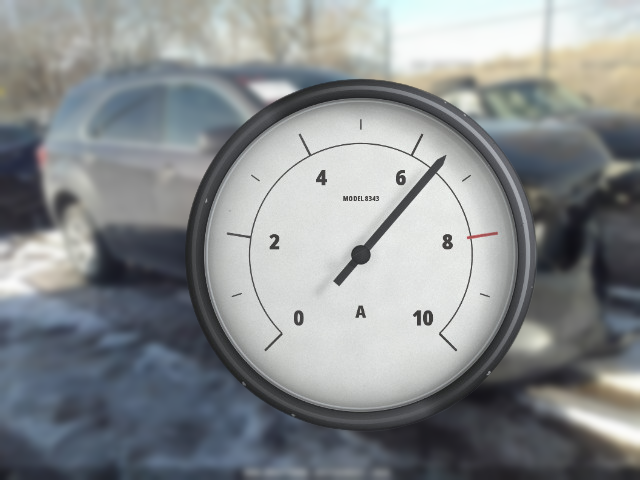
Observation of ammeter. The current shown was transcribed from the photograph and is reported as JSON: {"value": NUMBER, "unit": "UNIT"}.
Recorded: {"value": 6.5, "unit": "A"}
